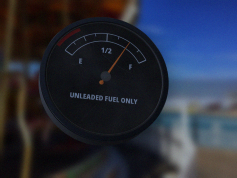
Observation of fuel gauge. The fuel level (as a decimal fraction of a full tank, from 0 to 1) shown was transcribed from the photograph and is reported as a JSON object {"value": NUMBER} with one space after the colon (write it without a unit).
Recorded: {"value": 0.75}
